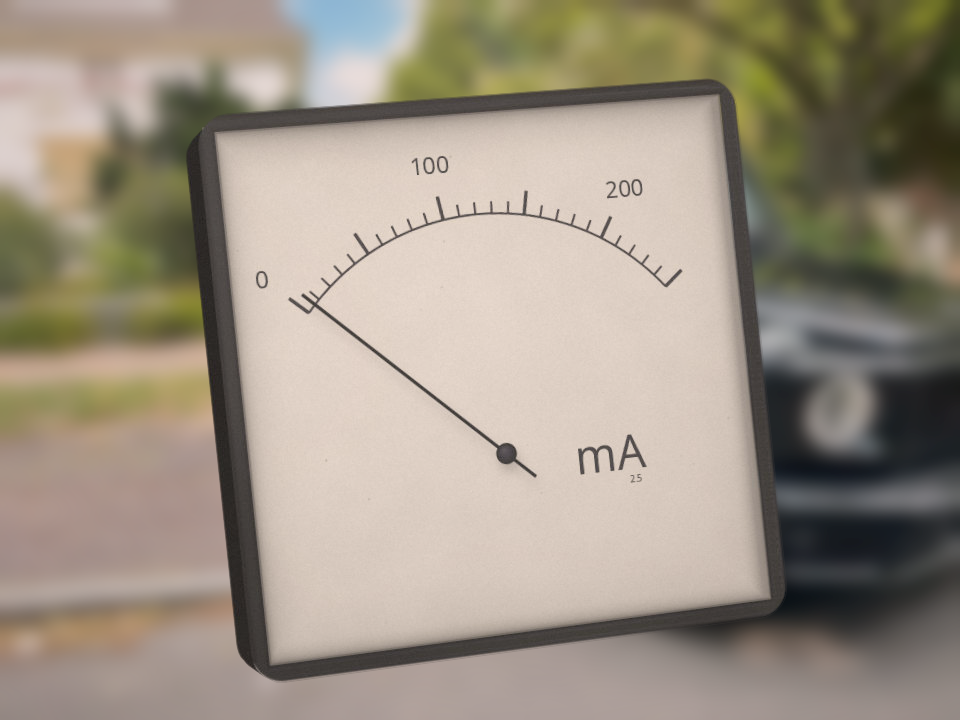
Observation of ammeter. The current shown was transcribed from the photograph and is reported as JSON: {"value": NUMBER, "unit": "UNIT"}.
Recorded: {"value": 5, "unit": "mA"}
